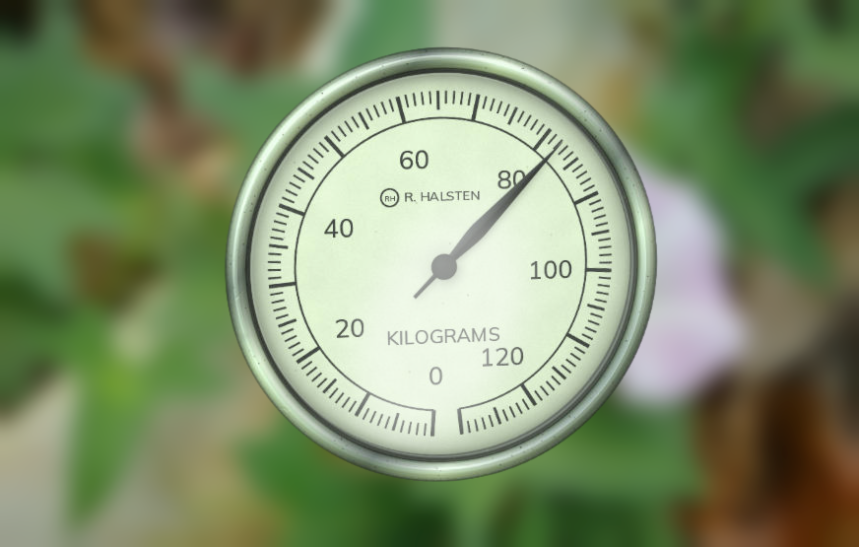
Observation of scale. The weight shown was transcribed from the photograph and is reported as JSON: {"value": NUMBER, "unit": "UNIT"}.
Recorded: {"value": 82, "unit": "kg"}
